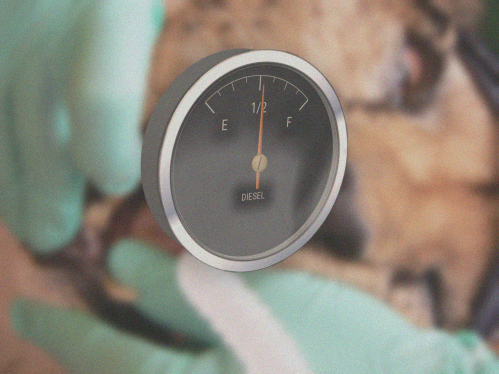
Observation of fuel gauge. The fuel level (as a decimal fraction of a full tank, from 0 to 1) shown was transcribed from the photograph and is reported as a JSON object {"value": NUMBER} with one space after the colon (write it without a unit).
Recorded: {"value": 0.5}
